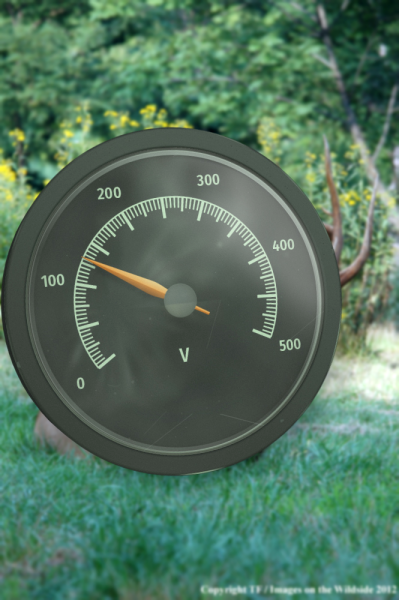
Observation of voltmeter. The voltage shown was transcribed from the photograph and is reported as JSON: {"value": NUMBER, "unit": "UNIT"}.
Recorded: {"value": 130, "unit": "V"}
